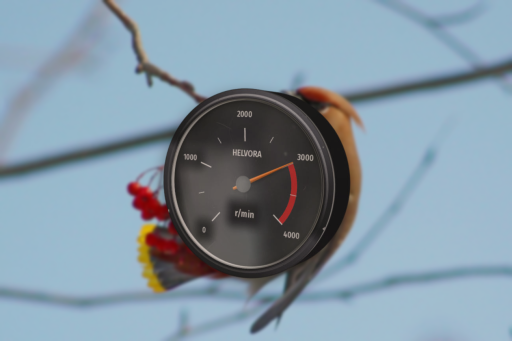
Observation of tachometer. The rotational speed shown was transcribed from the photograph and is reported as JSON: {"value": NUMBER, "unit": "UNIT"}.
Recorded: {"value": 3000, "unit": "rpm"}
